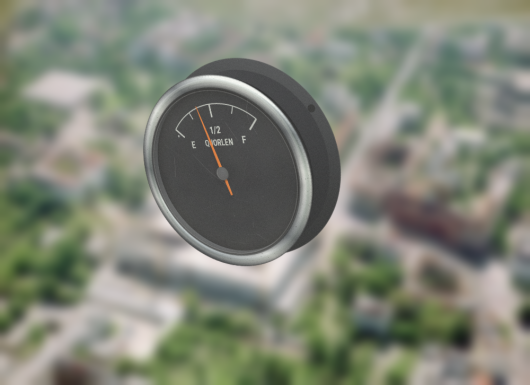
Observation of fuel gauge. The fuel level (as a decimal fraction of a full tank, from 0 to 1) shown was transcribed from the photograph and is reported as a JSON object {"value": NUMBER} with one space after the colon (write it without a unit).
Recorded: {"value": 0.375}
